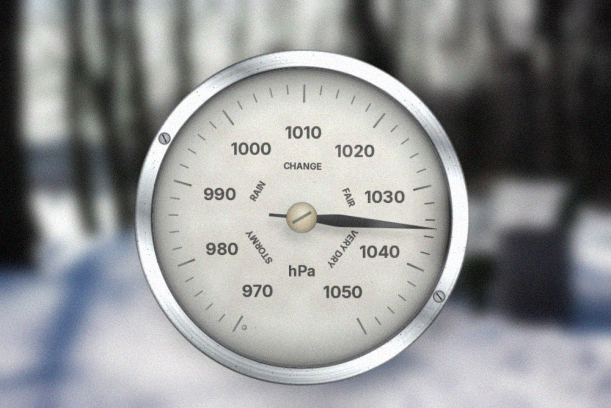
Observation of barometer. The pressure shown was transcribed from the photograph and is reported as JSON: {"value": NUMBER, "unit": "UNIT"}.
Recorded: {"value": 1035, "unit": "hPa"}
